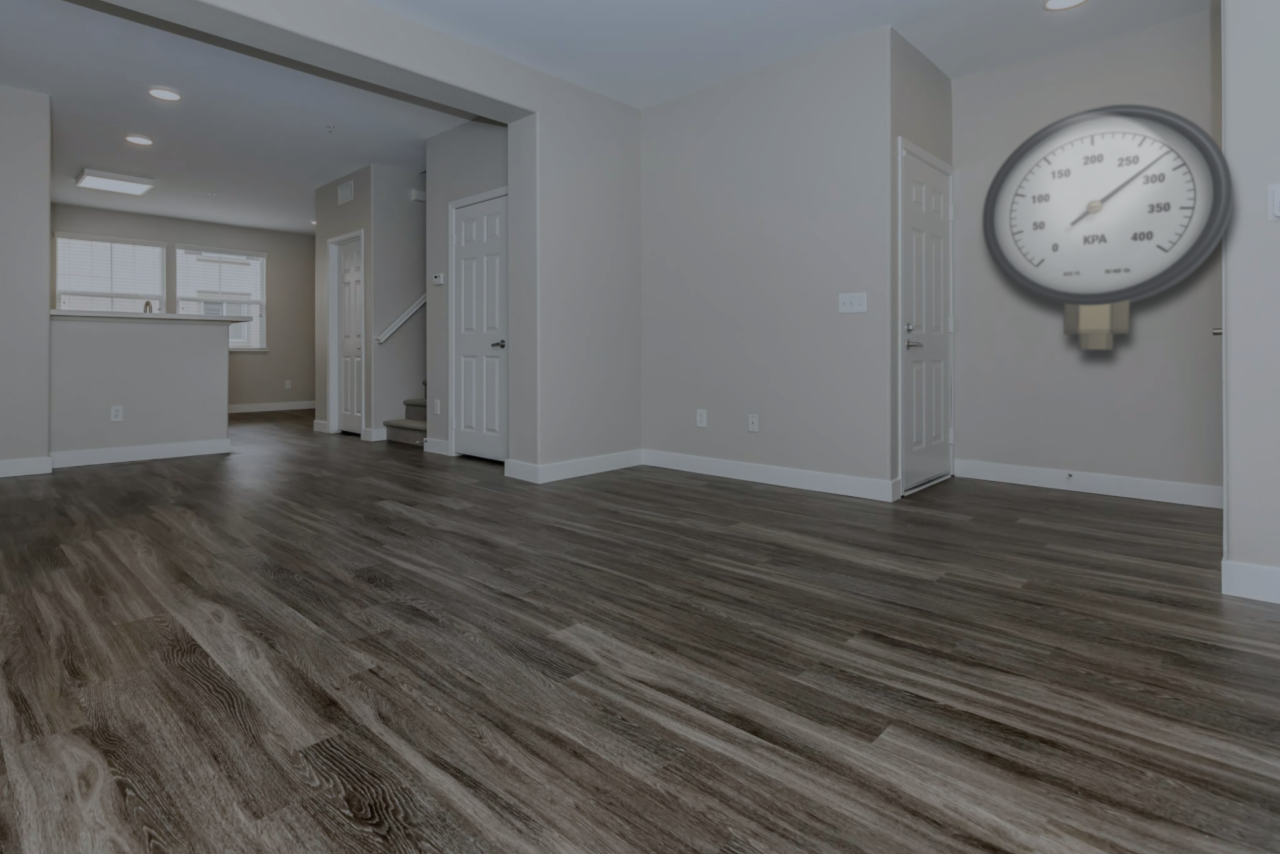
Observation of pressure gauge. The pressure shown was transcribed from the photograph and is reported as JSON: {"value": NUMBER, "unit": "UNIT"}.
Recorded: {"value": 280, "unit": "kPa"}
